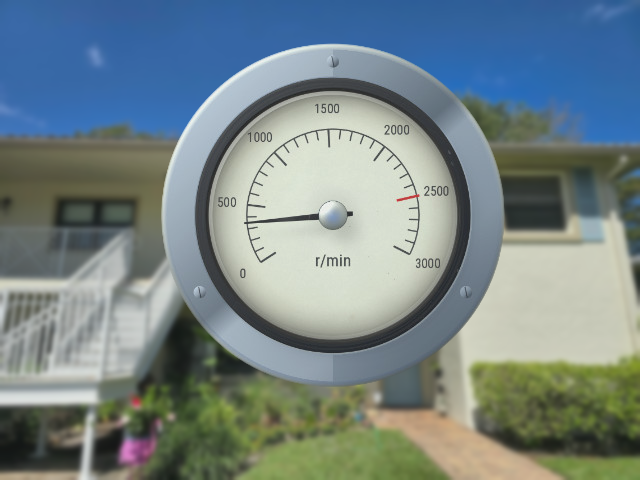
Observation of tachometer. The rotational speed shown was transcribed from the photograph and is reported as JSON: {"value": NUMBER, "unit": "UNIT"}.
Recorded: {"value": 350, "unit": "rpm"}
